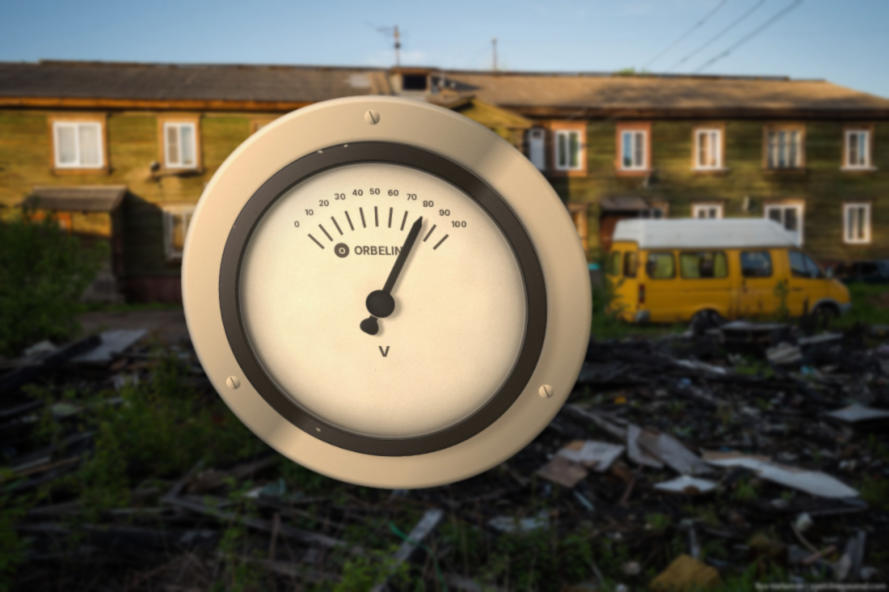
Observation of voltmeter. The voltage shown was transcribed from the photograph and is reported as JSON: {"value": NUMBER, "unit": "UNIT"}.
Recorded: {"value": 80, "unit": "V"}
